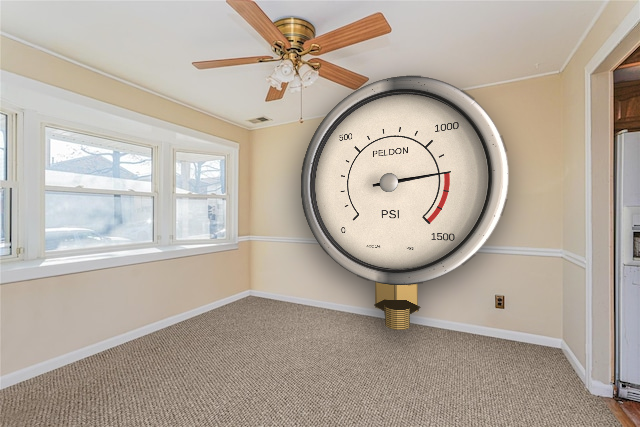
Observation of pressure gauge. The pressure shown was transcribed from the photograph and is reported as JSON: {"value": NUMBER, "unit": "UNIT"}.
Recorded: {"value": 1200, "unit": "psi"}
